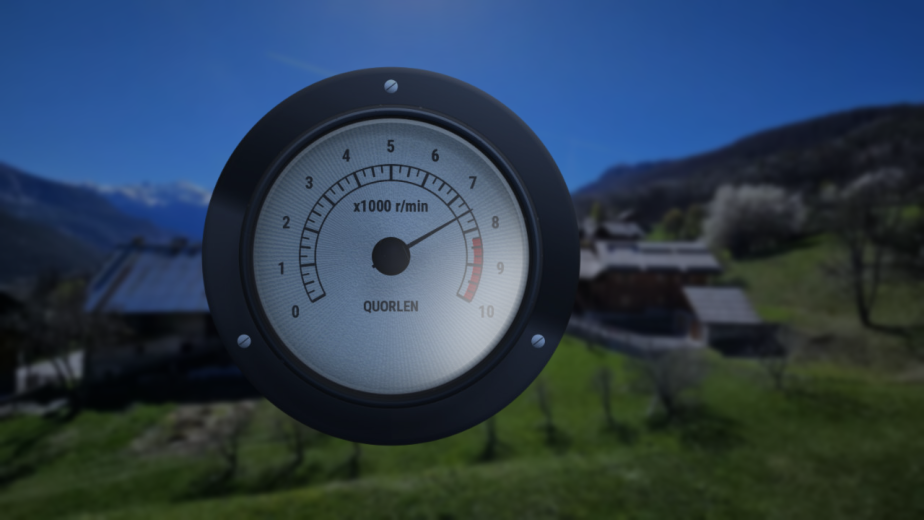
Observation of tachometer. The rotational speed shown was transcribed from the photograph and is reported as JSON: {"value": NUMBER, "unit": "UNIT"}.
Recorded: {"value": 7500, "unit": "rpm"}
